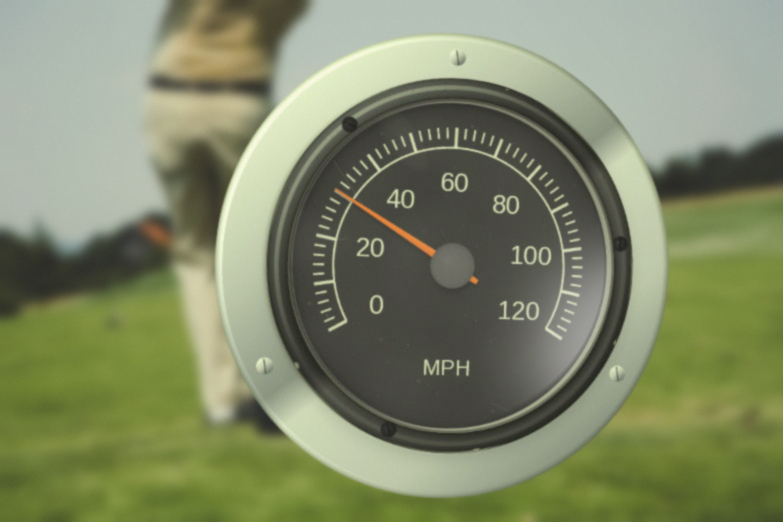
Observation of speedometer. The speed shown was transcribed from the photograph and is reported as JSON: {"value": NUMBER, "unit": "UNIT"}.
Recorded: {"value": 30, "unit": "mph"}
